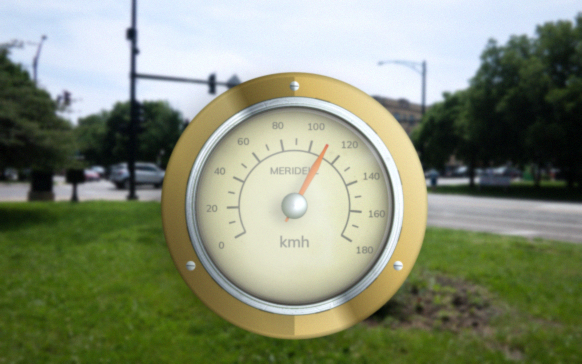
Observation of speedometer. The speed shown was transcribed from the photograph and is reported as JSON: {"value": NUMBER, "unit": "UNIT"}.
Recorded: {"value": 110, "unit": "km/h"}
